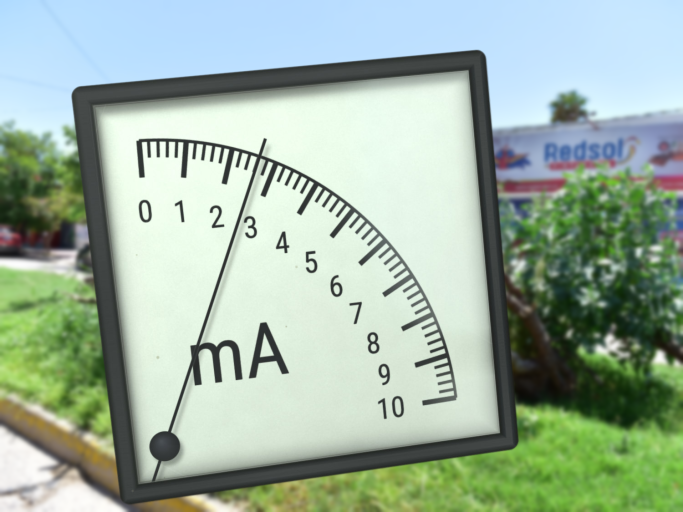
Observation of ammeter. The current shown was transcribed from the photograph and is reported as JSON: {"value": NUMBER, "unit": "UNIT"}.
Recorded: {"value": 2.6, "unit": "mA"}
